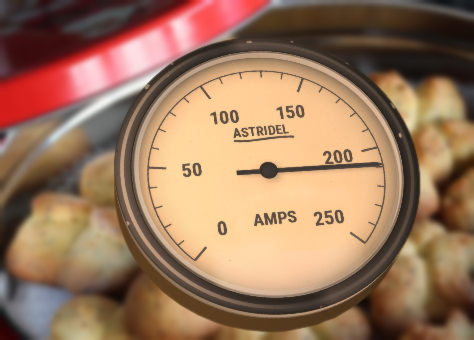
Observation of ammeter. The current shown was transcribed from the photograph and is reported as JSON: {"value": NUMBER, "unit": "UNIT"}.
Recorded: {"value": 210, "unit": "A"}
